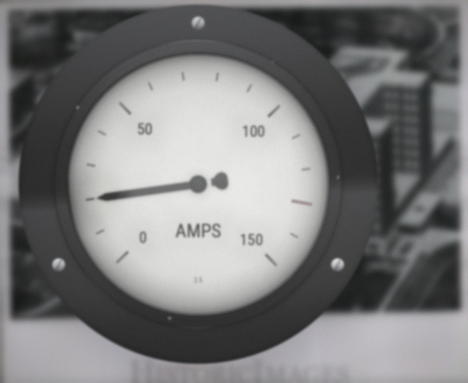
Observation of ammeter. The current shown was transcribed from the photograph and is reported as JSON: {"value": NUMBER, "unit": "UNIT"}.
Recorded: {"value": 20, "unit": "A"}
